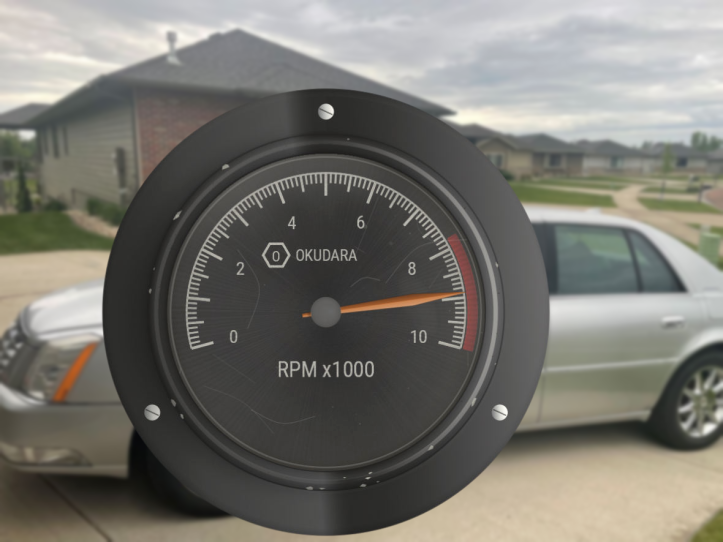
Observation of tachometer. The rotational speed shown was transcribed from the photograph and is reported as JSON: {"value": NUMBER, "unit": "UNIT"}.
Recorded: {"value": 8900, "unit": "rpm"}
